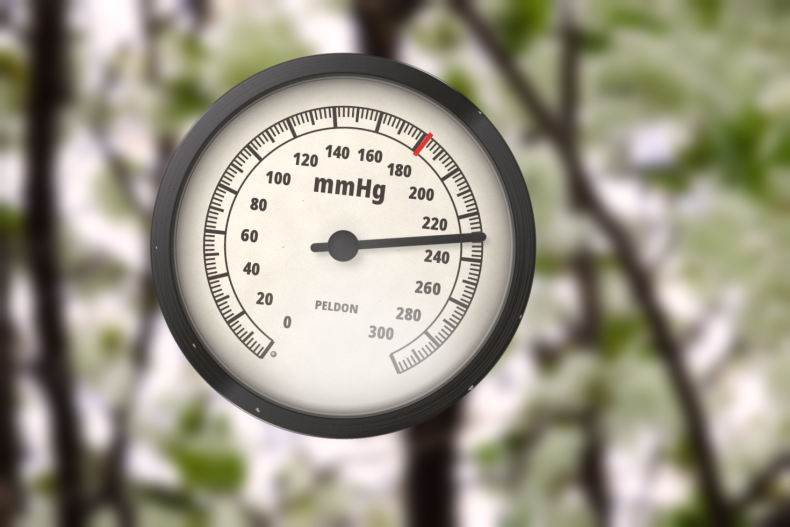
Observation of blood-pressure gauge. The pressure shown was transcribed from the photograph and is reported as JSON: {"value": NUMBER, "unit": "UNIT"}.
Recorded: {"value": 230, "unit": "mmHg"}
